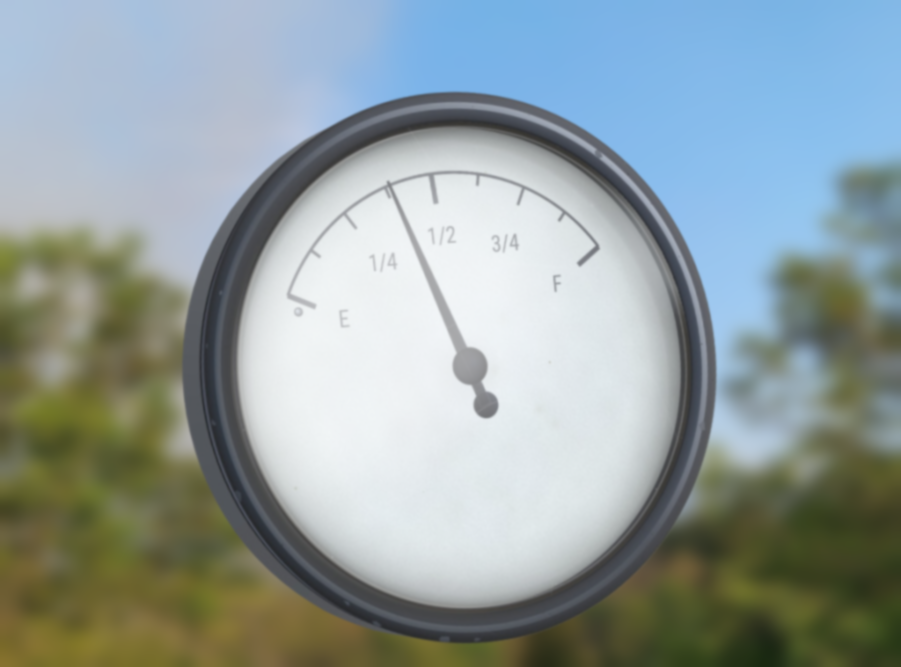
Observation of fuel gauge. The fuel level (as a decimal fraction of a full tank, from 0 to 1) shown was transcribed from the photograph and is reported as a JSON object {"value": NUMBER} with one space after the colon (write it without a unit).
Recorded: {"value": 0.375}
